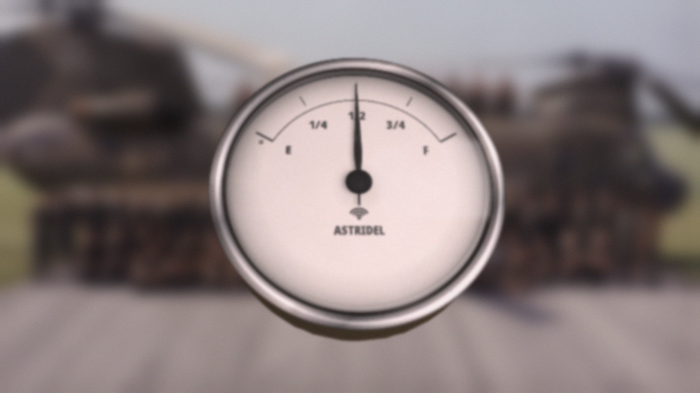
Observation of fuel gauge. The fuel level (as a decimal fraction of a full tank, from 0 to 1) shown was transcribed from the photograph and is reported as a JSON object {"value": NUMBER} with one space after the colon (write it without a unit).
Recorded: {"value": 0.5}
